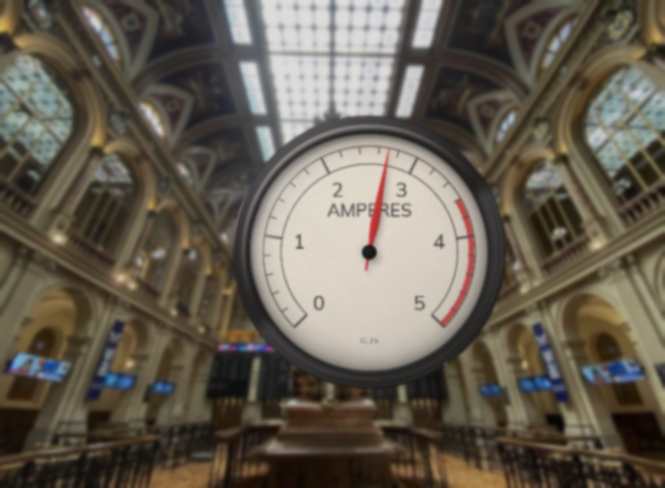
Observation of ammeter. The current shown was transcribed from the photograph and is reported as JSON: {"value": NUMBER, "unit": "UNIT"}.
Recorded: {"value": 2.7, "unit": "A"}
